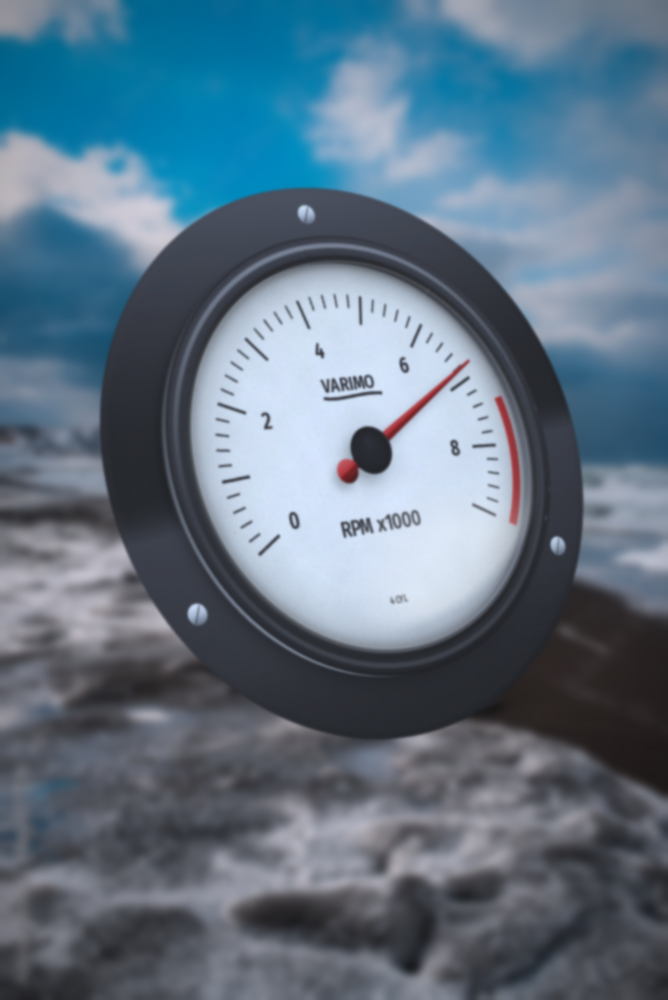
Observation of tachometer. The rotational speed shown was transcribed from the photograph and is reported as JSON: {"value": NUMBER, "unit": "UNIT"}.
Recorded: {"value": 6800, "unit": "rpm"}
